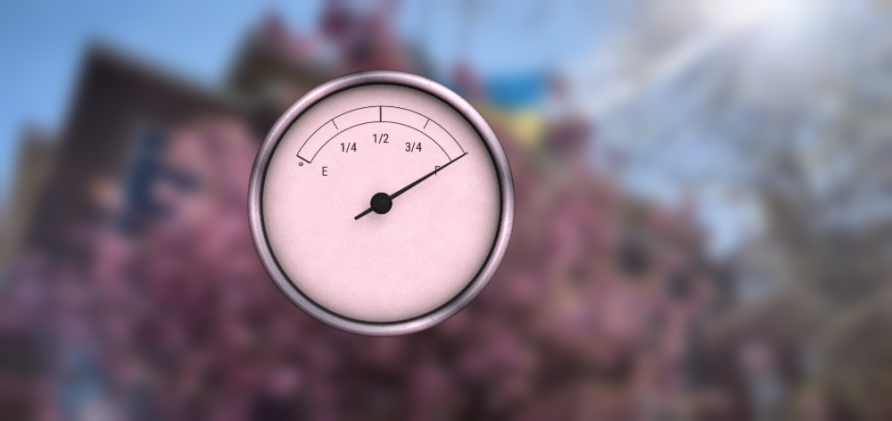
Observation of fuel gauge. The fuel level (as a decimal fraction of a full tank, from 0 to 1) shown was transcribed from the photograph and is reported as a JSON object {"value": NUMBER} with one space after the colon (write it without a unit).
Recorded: {"value": 1}
